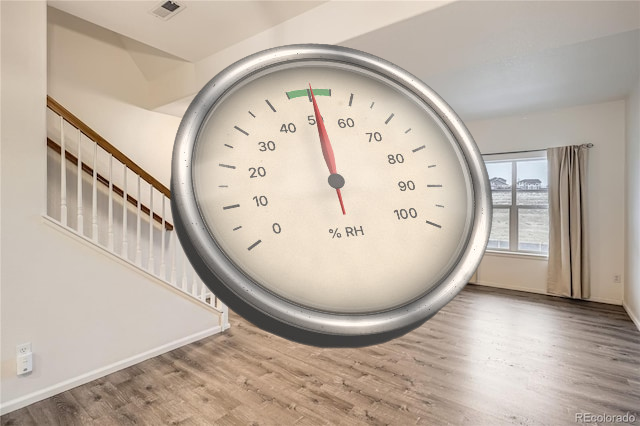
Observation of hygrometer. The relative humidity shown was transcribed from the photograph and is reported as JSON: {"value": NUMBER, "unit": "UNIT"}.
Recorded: {"value": 50, "unit": "%"}
